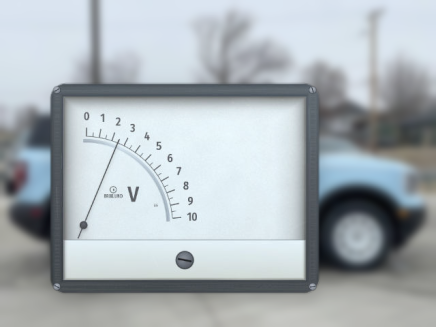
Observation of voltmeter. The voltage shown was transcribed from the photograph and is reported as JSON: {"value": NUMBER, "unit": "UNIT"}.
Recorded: {"value": 2.5, "unit": "V"}
